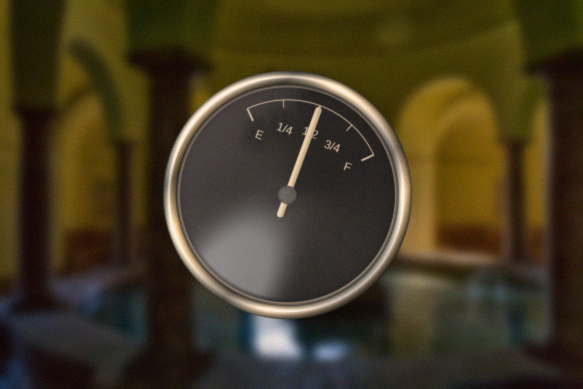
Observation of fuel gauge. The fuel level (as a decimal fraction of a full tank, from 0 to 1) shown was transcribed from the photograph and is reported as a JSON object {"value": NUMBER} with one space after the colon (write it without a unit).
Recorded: {"value": 0.5}
